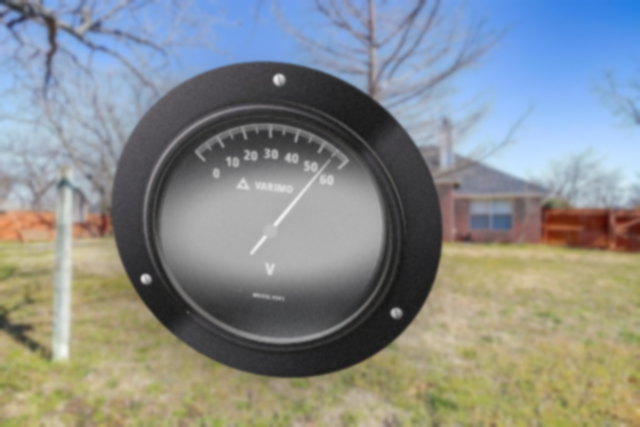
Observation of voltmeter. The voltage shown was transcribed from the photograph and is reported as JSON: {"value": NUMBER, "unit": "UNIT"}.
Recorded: {"value": 55, "unit": "V"}
